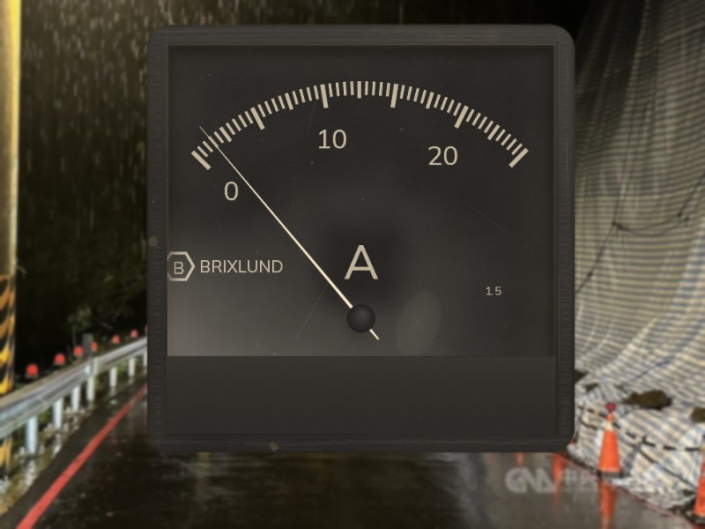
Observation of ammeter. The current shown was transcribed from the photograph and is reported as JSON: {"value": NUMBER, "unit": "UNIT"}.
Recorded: {"value": 1.5, "unit": "A"}
